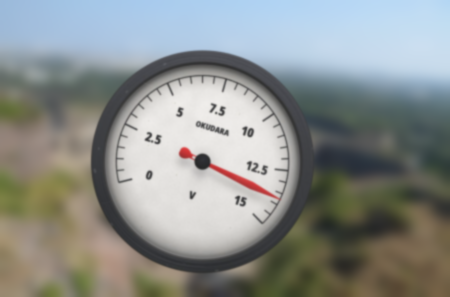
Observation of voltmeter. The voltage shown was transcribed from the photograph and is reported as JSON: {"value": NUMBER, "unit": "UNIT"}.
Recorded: {"value": 13.75, "unit": "V"}
